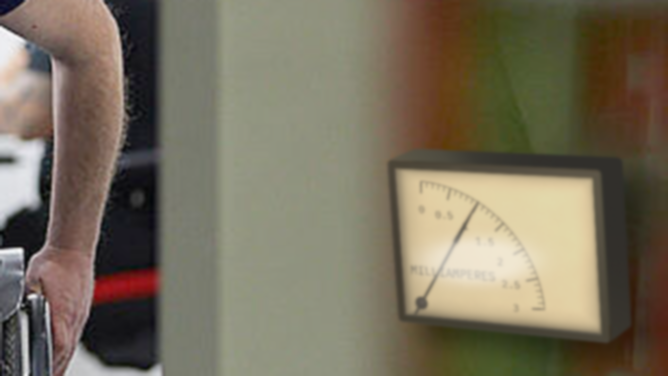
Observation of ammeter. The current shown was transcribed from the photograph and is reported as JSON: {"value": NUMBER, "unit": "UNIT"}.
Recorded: {"value": 1, "unit": "mA"}
